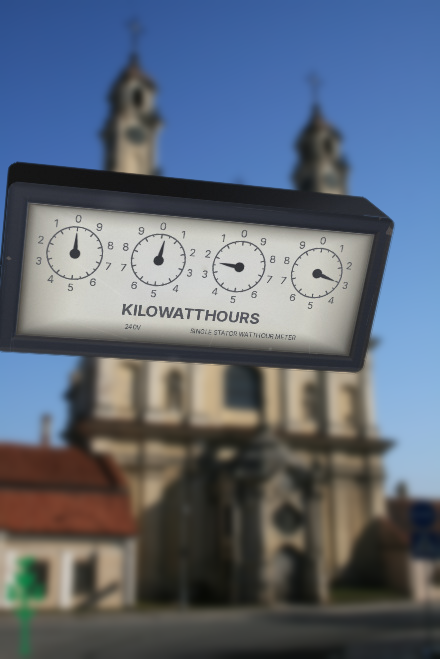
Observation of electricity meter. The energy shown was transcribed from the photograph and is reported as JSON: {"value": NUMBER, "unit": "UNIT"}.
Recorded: {"value": 23, "unit": "kWh"}
